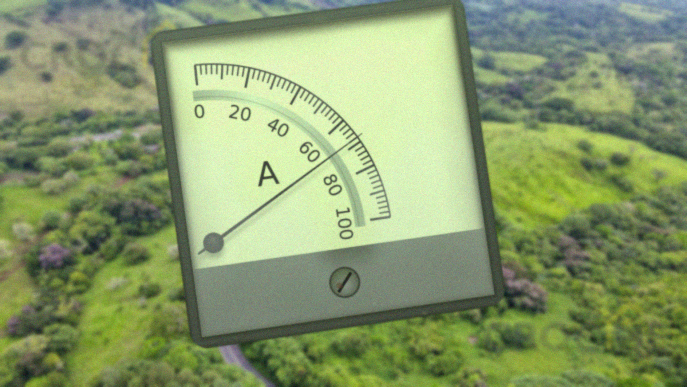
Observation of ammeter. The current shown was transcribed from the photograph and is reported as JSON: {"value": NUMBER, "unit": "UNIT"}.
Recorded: {"value": 68, "unit": "A"}
